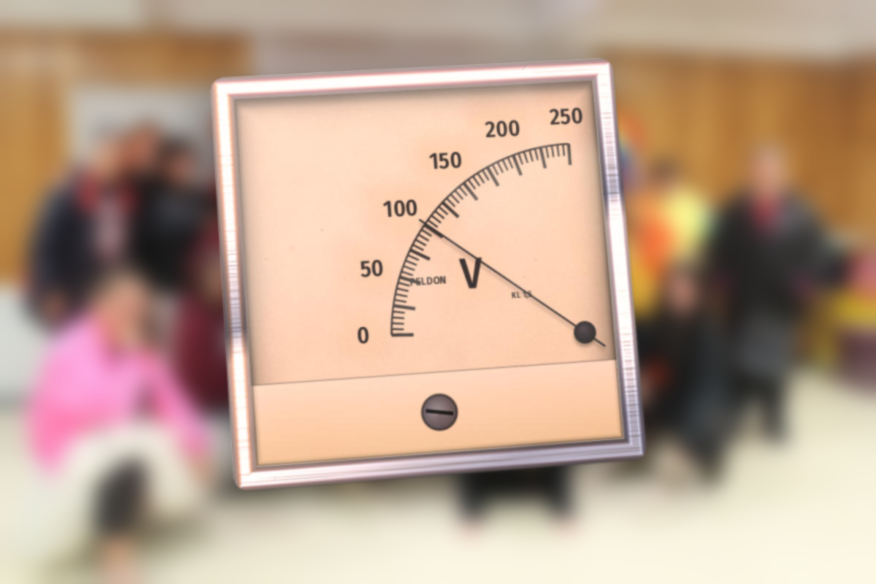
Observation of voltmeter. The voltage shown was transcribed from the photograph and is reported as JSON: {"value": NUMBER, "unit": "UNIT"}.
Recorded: {"value": 100, "unit": "V"}
